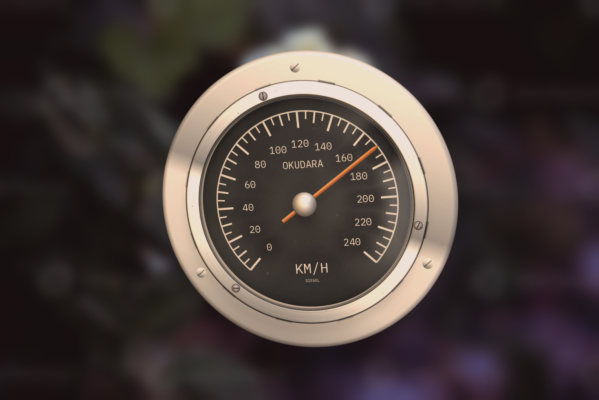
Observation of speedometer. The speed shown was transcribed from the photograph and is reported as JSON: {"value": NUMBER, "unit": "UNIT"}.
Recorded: {"value": 170, "unit": "km/h"}
